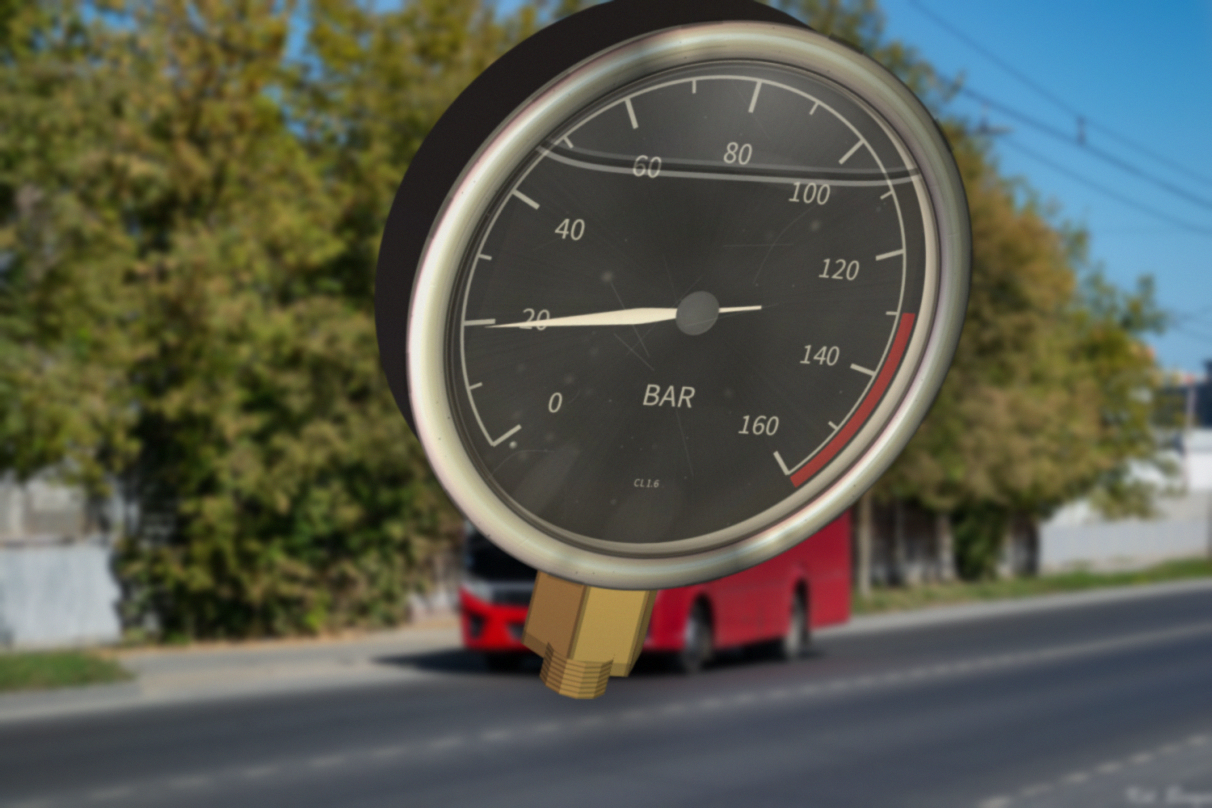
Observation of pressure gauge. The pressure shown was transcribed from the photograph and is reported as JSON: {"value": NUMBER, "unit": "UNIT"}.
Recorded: {"value": 20, "unit": "bar"}
